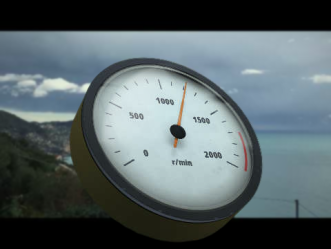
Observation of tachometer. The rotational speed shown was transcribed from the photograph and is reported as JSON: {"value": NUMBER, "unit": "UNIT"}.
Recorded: {"value": 1200, "unit": "rpm"}
